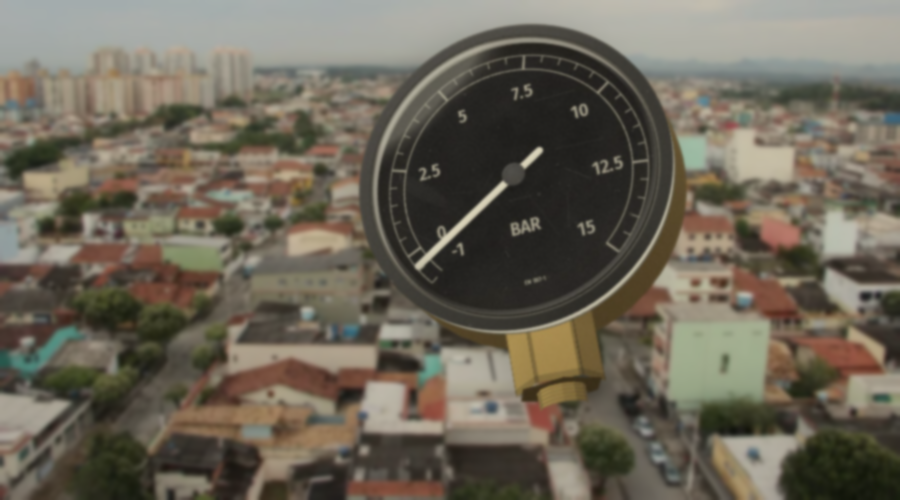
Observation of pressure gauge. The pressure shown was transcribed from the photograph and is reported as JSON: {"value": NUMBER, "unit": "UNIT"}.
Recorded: {"value": -0.5, "unit": "bar"}
